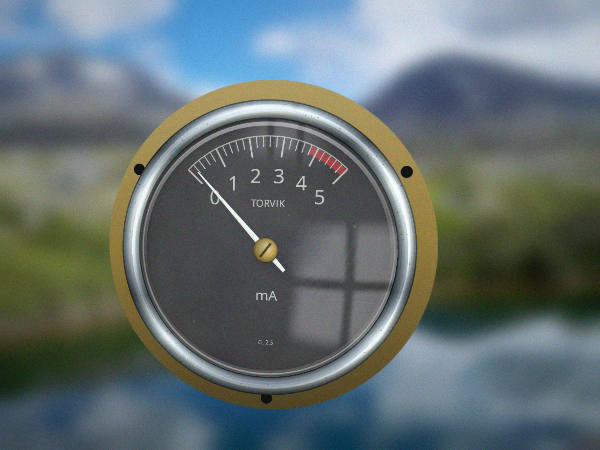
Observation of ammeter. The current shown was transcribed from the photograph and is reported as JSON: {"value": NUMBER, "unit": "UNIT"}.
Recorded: {"value": 0.2, "unit": "mA"}
